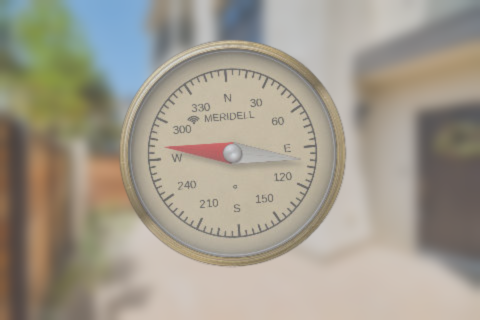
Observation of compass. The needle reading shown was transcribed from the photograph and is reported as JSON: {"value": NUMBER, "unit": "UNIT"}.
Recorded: {"value": 280, "unit": "°"}
